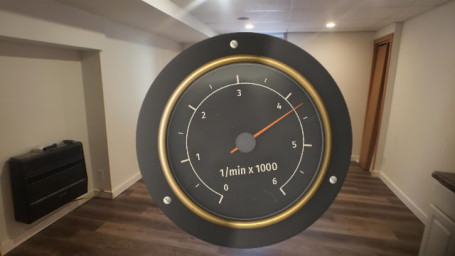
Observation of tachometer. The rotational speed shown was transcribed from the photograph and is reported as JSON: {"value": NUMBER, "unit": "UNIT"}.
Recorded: {"value": 4250, "unit": "rpm"}
